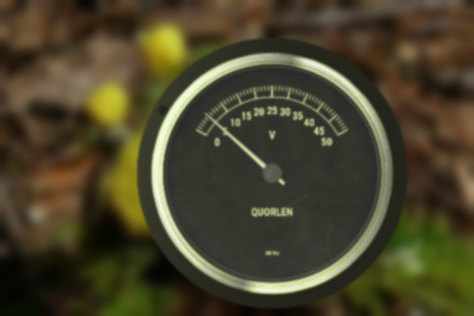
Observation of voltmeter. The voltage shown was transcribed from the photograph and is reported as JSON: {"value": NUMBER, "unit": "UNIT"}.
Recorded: {"value": 5, "unit": "V"}
